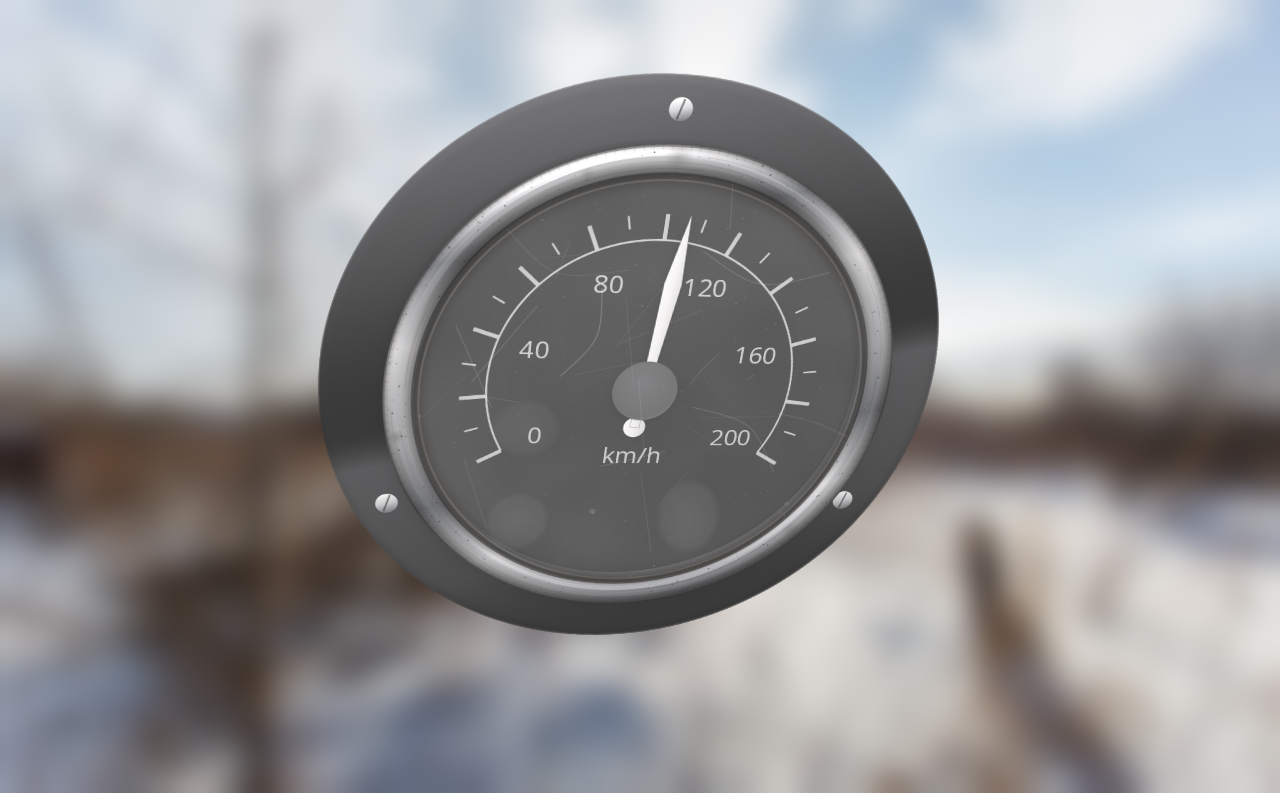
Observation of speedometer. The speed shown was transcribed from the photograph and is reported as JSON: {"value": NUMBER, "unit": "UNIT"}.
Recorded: {"value": 105, "unit": "km/h"}
